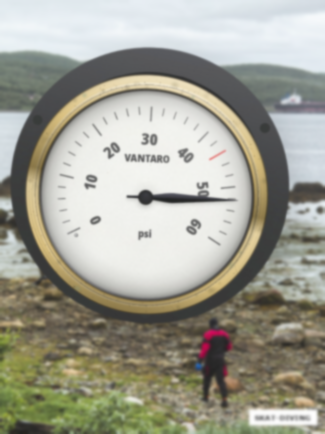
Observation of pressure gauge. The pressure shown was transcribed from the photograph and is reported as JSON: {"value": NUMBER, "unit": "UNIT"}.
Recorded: {"value": 52, "unit": "psi"}
